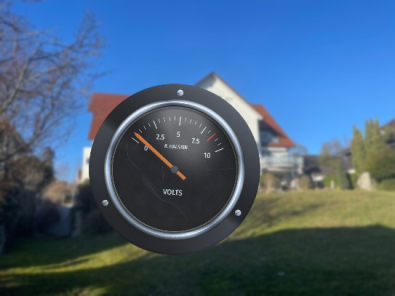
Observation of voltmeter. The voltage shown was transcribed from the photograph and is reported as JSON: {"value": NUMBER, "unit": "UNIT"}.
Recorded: {"value": 0.5, "unit": "V"}
